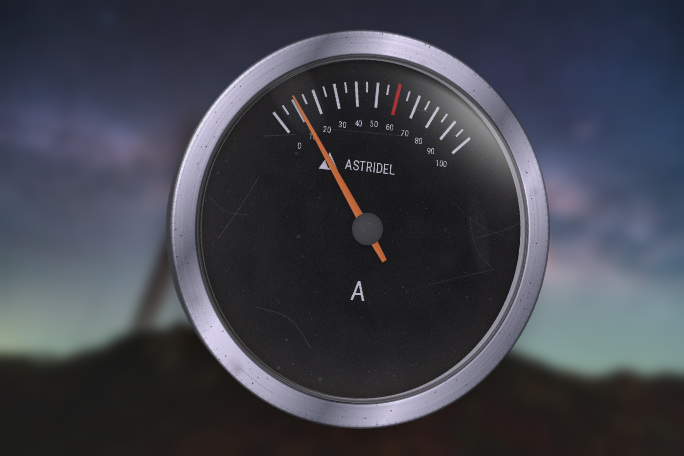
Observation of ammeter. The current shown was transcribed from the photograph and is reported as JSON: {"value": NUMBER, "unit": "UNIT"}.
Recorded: {"value": 10, "unit": "A"}
